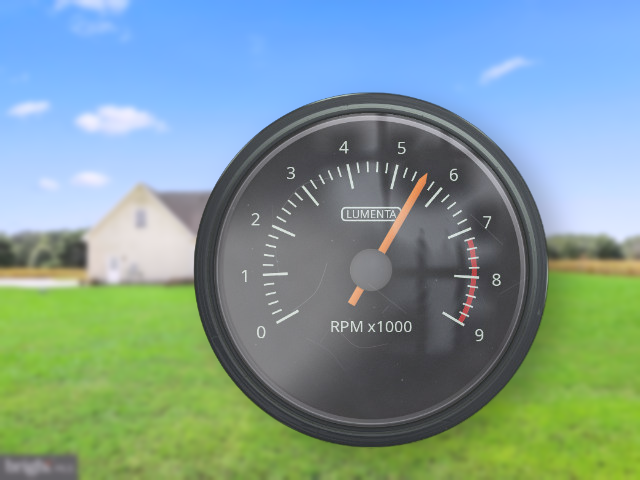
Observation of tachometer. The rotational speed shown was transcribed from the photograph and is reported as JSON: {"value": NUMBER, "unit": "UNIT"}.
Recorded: {"value": 5600, "unit": "rpm"}
